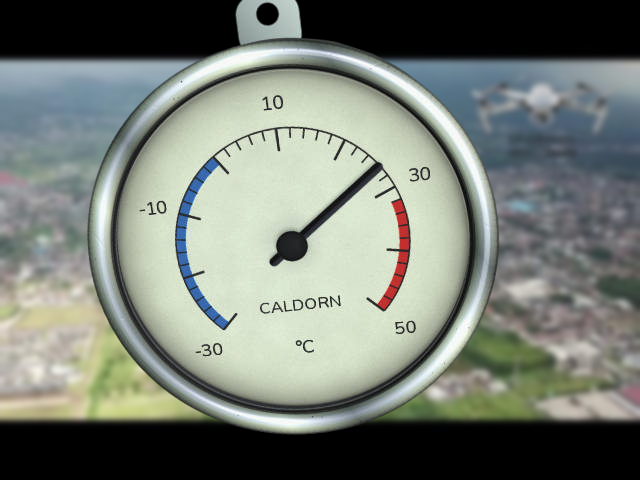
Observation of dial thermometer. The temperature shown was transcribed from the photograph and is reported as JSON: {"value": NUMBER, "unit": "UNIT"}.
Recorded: {"value": 26, "unit": "°C"}
